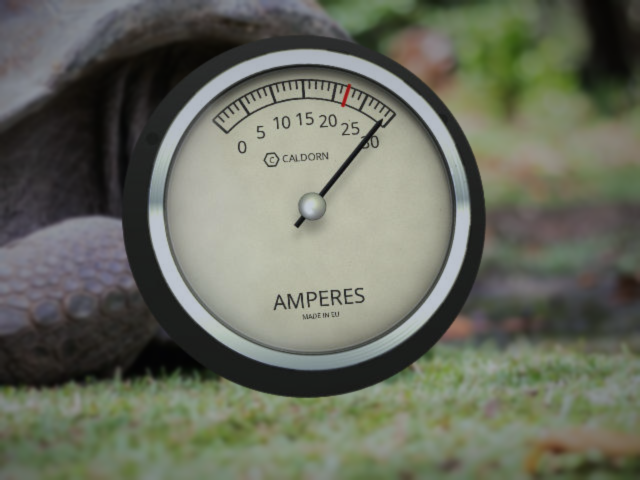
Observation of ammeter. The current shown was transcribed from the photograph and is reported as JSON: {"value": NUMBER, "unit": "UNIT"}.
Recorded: {"value": 29, "unit": "A"}
